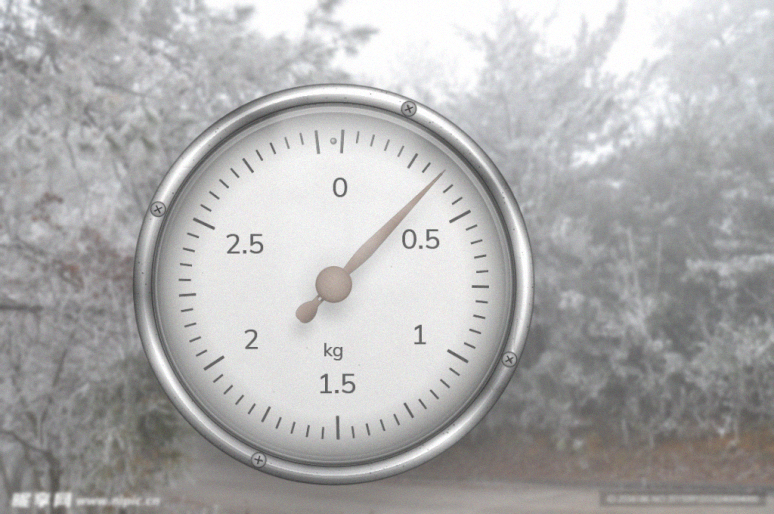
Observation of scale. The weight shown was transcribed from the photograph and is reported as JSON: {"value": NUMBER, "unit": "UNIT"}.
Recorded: {"value": 0.35, "unit": "kg"}
